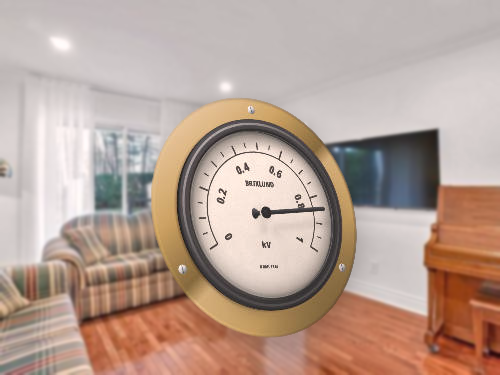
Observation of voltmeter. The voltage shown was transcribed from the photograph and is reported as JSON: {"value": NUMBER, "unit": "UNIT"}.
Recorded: {"value": 0.85, "unit": "kV"}
